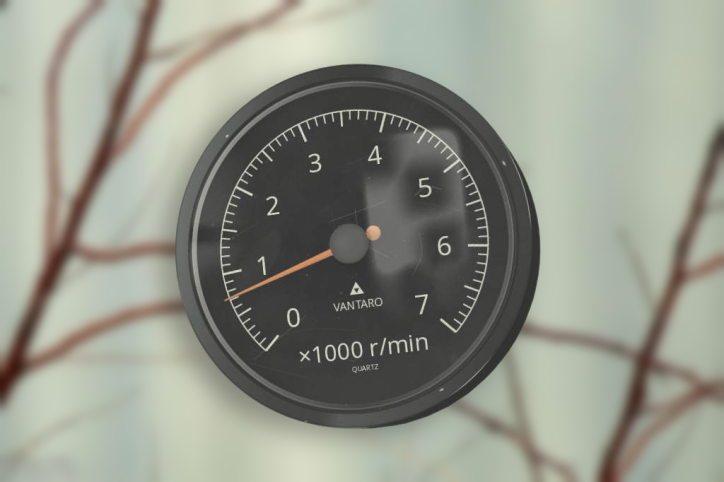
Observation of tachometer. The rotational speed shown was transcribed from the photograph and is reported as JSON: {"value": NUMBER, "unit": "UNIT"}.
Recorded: {"value": 700, "unit": "rpm"}
